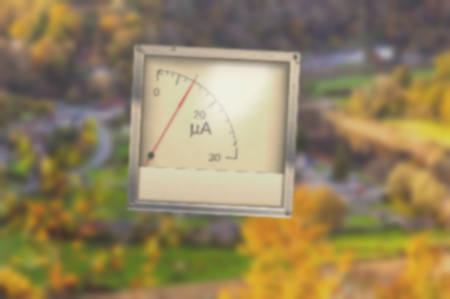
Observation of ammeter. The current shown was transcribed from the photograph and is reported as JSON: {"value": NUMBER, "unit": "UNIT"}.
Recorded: {"value": 14, "unit": "µA"}
